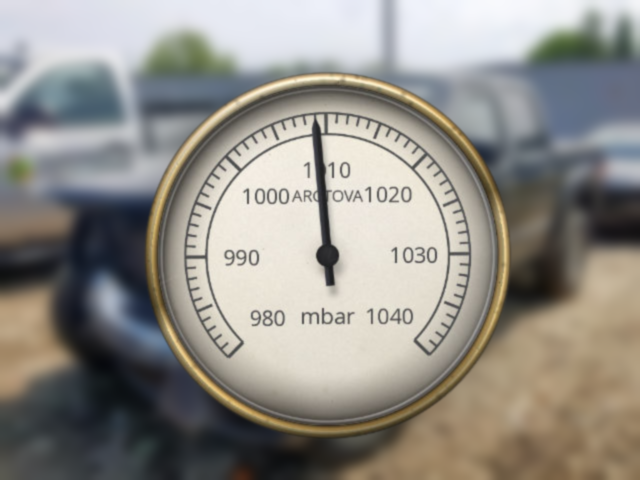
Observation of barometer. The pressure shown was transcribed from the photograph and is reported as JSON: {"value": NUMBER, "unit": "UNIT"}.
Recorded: {"value": 1009, "unit": "mbar"}
